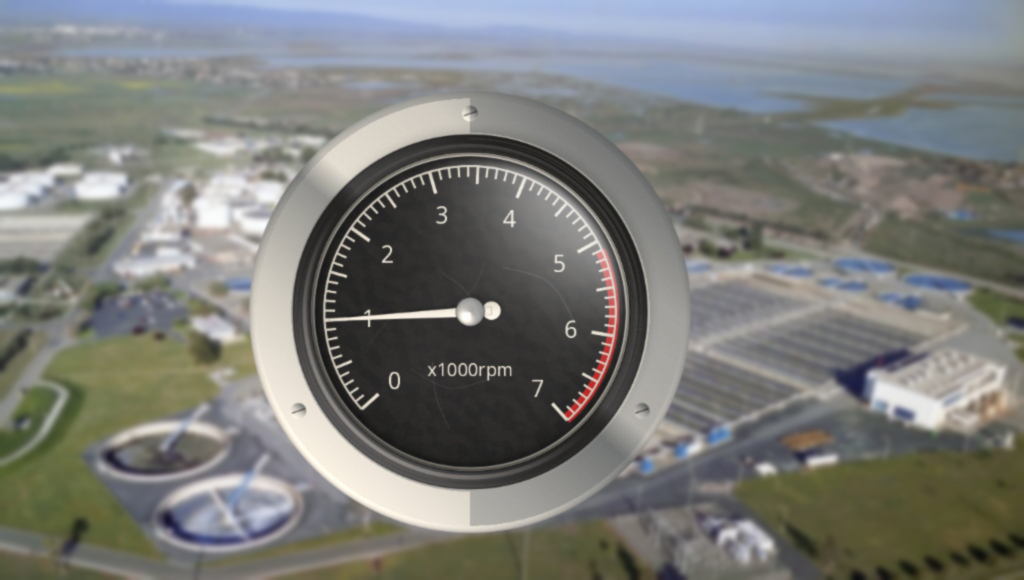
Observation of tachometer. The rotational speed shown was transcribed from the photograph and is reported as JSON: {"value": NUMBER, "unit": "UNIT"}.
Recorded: {"value": 1000, "unit": "rpm"}
